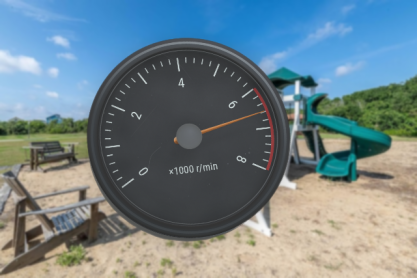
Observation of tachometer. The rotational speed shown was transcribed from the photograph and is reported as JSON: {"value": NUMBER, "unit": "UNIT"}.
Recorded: {"value": 6600, "unit": "rpm"}
